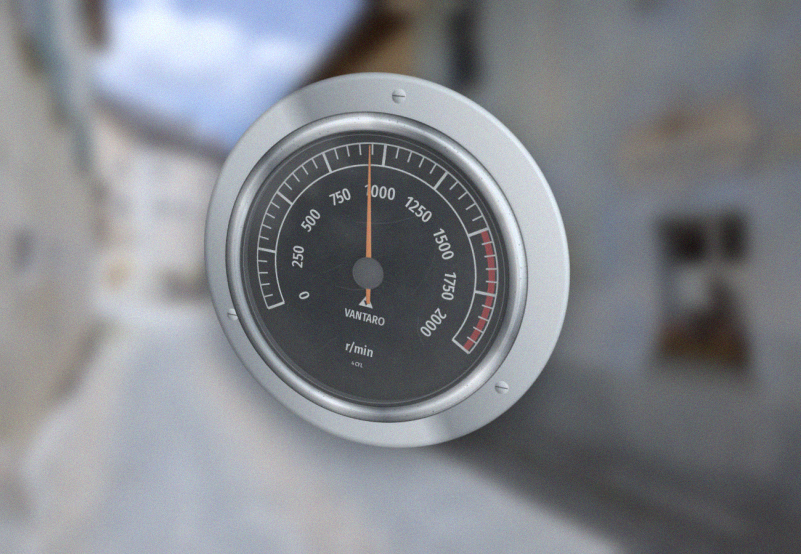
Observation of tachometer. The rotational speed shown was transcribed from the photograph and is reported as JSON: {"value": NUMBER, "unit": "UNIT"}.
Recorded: {"value": 950, "unit": "rpm"}
